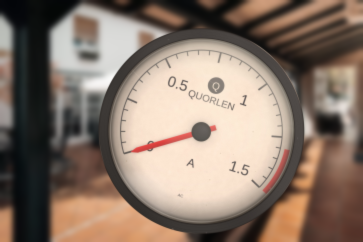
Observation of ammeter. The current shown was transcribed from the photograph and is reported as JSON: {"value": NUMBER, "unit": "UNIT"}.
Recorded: {"value": 0, "unit": "A"}
